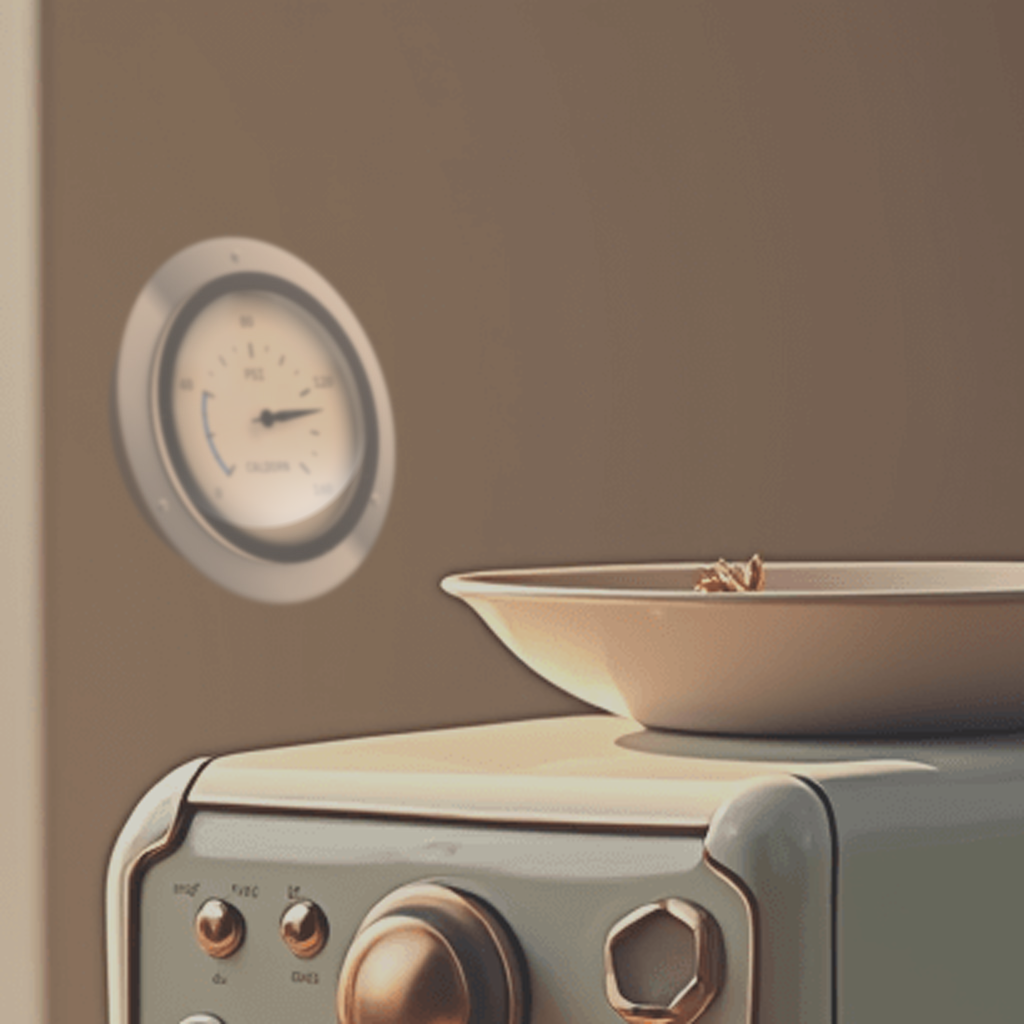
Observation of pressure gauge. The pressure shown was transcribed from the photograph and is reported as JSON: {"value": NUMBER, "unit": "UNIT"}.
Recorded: {"value": 130, "unit": "psi"}
